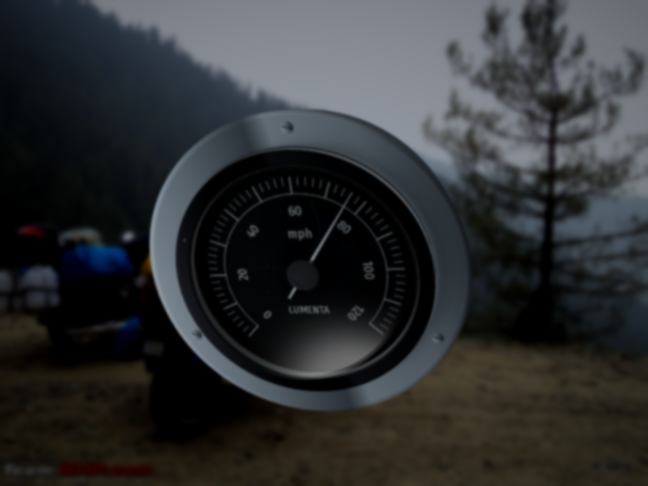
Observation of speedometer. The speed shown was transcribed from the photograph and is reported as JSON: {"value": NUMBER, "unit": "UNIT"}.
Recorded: {"value": 76, "unit": "mph"}
